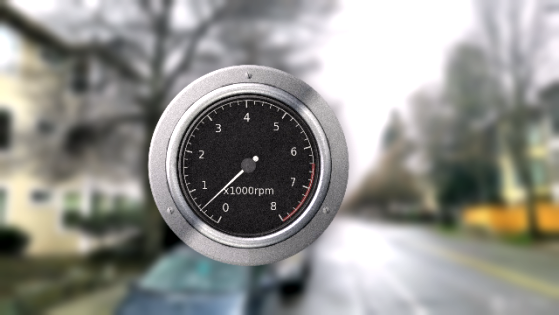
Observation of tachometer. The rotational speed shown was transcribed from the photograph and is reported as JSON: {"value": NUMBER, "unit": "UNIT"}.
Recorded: {"value": 500, "unit": "rpm"}
